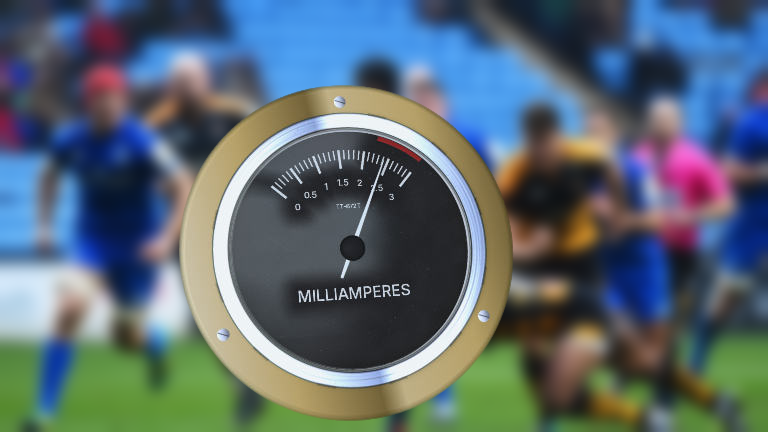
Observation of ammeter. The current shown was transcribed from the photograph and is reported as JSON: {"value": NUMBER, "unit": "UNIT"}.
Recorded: {"value": 2.4, "unit": "mA"}
